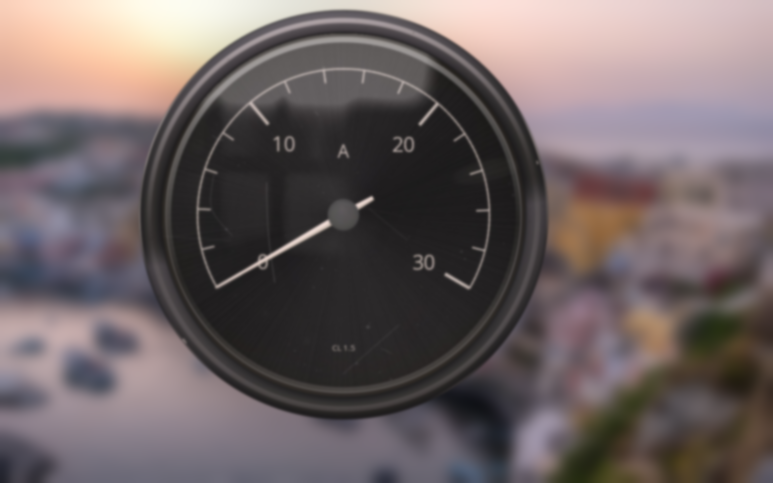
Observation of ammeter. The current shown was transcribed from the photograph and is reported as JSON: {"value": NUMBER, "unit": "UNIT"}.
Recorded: {"value": 0, "unit": "A"}
